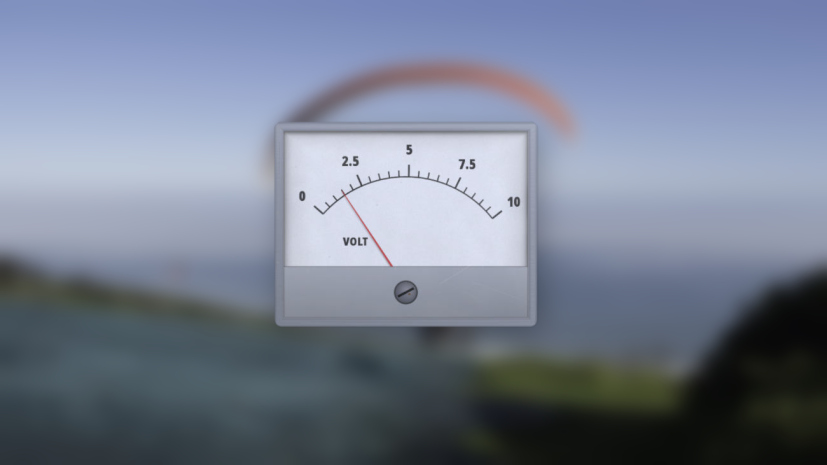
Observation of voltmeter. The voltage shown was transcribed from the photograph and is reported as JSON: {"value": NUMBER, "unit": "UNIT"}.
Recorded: {"value": 1.5, "unit": "V"}
